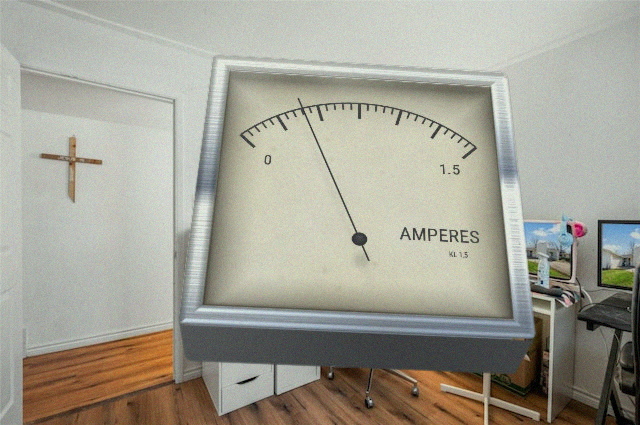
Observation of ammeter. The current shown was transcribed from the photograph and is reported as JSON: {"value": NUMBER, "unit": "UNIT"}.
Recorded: {"value": 0.4, "unit": "A"}
